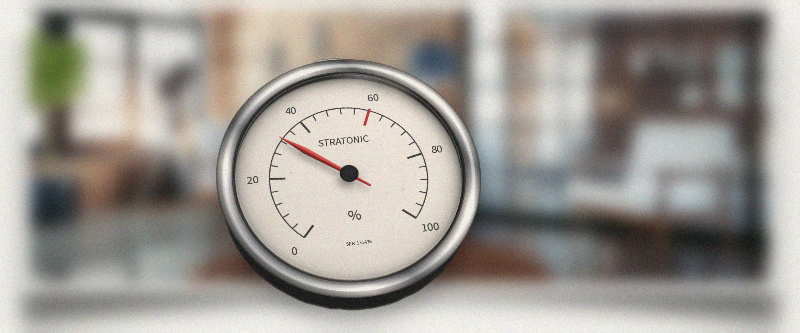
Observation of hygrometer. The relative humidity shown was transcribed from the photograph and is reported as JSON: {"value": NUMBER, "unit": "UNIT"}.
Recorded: {"value": 32, "unit": "%"}
